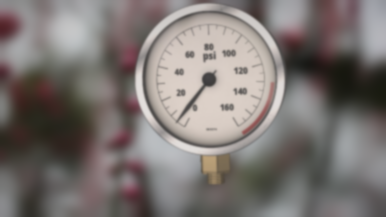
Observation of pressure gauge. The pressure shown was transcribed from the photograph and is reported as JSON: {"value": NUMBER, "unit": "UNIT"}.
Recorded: {"value": 5, "unit": "psi"}
